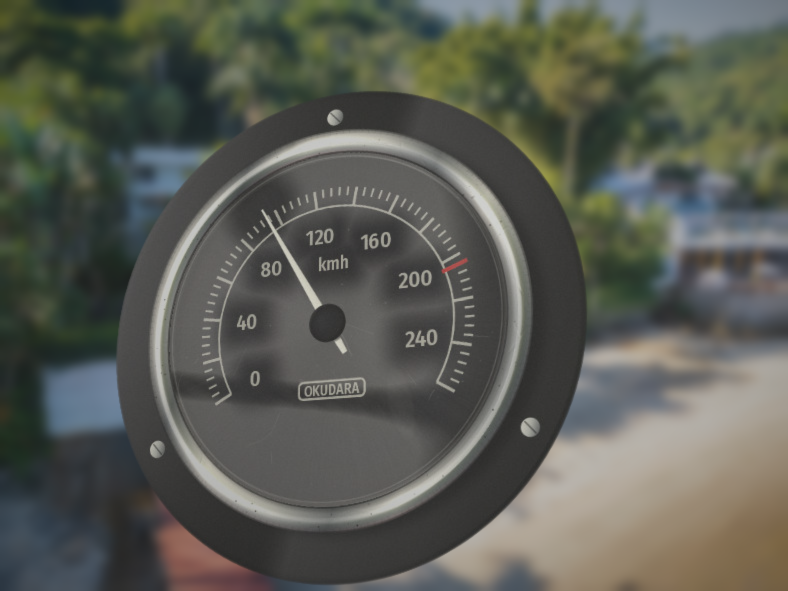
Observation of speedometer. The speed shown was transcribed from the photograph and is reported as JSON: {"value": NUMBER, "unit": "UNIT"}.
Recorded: {"value": 96, "unit": "km/h"}
